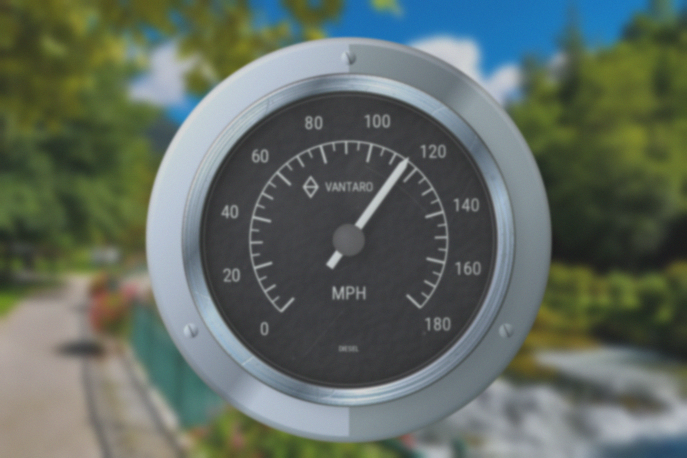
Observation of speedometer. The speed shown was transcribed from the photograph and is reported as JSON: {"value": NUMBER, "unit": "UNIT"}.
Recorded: {"value": 115, "unit": "mph"}
